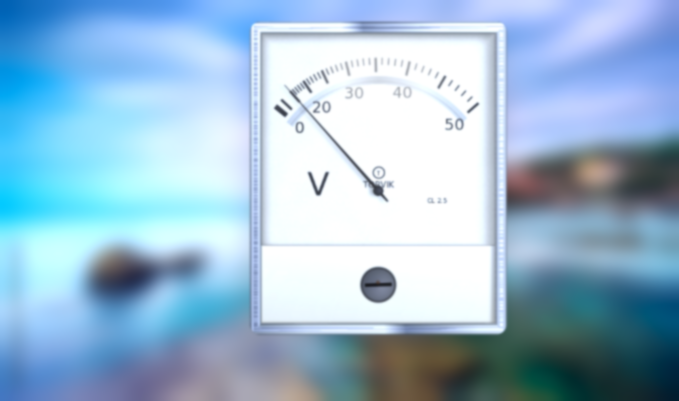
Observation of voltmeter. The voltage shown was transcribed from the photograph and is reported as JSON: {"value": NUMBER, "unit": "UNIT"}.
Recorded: {"value": 15, "unit": "V"}
